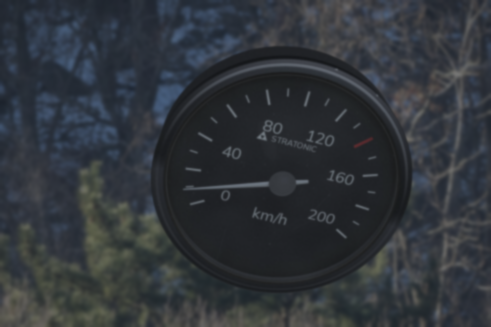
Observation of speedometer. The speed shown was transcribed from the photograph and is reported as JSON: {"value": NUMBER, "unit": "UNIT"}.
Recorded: {"value": 10, "unit": "km/h"}
